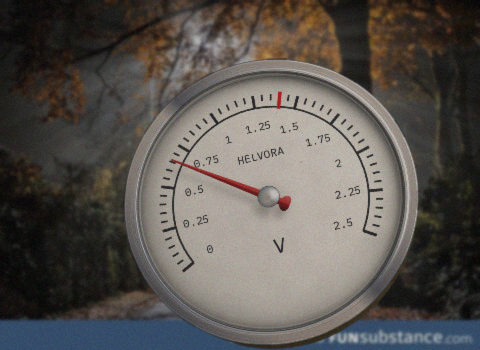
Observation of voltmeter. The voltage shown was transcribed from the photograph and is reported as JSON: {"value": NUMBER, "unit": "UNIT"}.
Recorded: {"value": 0.65, "unit": "V"}
